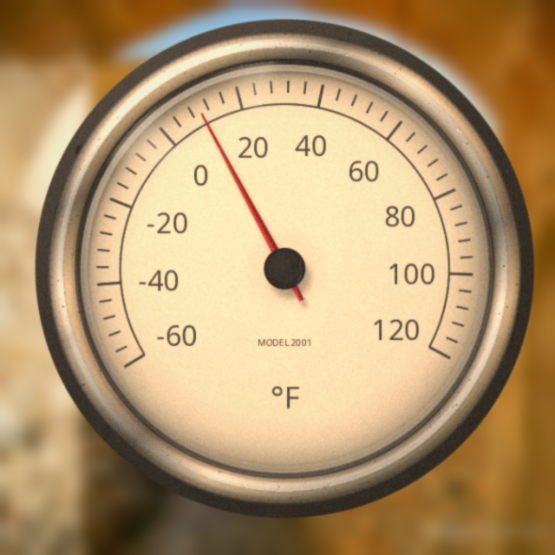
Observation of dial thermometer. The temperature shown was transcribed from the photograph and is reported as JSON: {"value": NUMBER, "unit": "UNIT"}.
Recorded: {"value": 10, "unit": "°F"}
